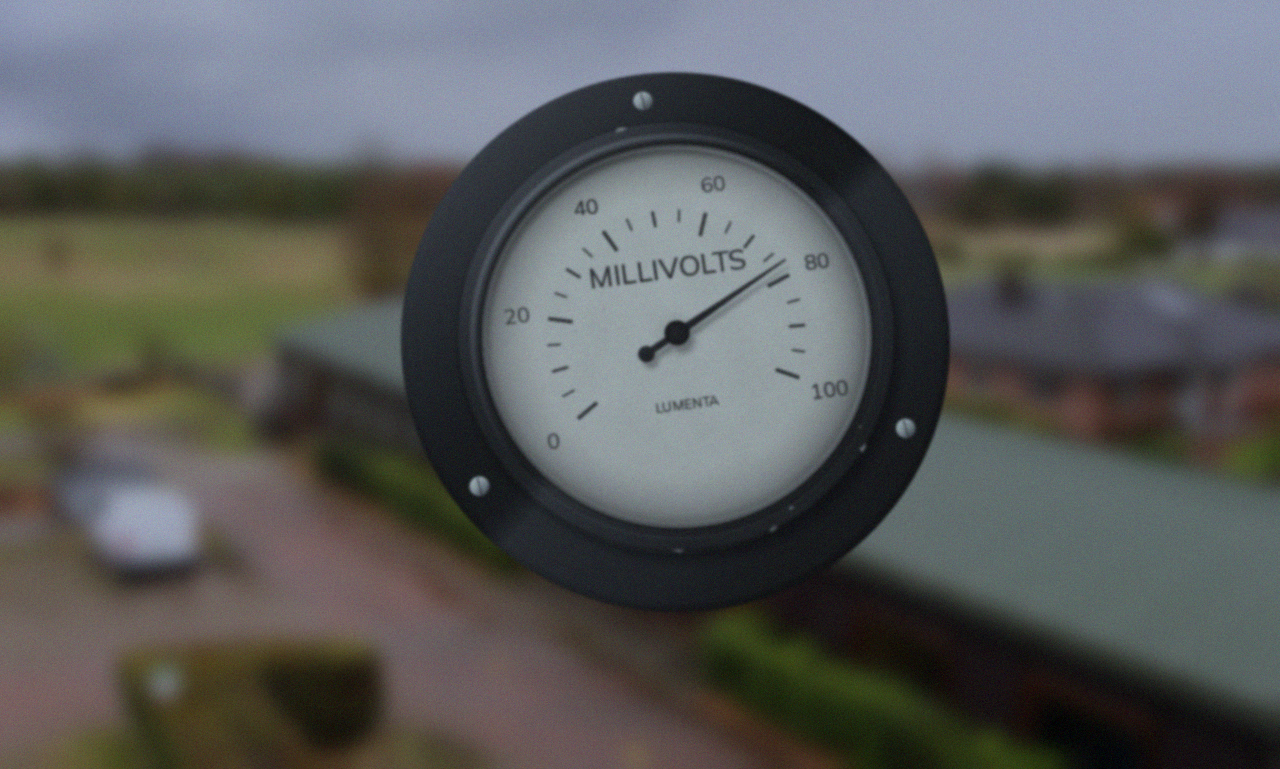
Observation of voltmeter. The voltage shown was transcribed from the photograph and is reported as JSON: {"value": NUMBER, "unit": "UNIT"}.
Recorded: {"value": 77.5, "unit": "mV"}
